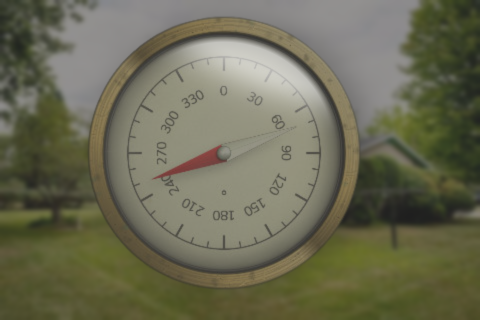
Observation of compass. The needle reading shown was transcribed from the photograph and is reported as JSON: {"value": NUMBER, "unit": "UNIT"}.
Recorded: {"value": 250, "unit": "°"}
